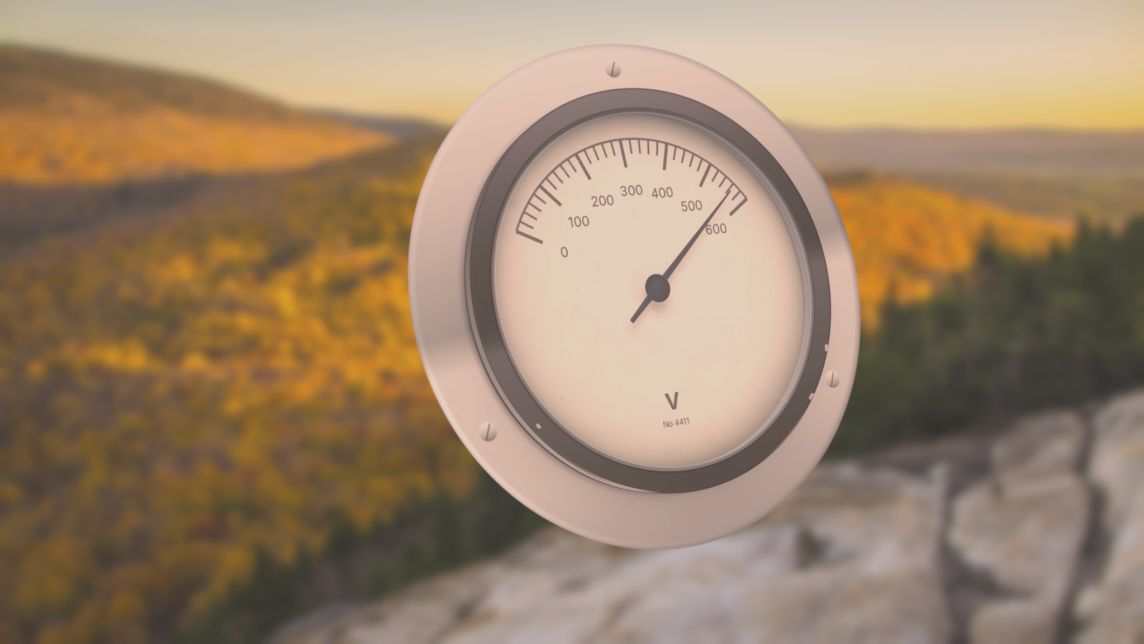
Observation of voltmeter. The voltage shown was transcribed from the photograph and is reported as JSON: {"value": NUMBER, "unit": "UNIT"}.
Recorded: {"value": 560, "unit": "V"}
